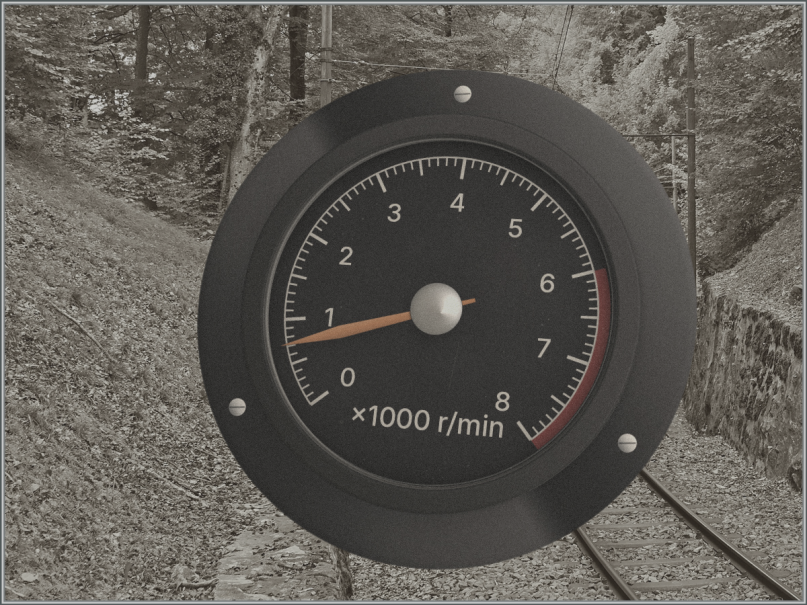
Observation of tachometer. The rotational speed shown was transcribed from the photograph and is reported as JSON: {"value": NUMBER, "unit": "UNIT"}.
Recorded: {"value": 700, "unit": "rpm"}
